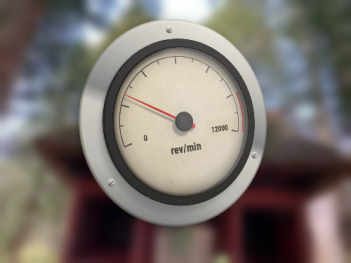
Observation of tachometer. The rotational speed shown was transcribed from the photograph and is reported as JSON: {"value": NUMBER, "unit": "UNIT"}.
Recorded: {"value": 2500, "unit": "rpm"}
